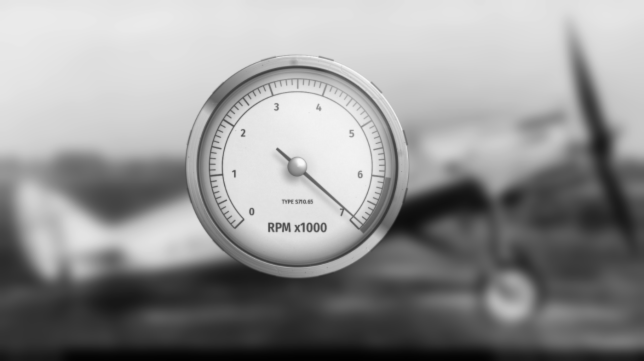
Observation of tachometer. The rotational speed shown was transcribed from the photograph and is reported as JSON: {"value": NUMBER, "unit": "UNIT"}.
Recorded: {"value": 6900, "unit": "rpm"}
